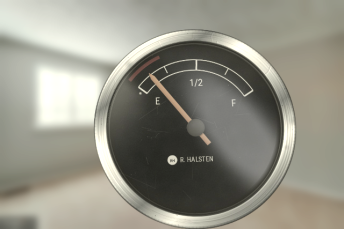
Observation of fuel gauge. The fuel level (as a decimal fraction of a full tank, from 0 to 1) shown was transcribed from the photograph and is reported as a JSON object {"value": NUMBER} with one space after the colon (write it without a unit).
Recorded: {"value": 0.125}
